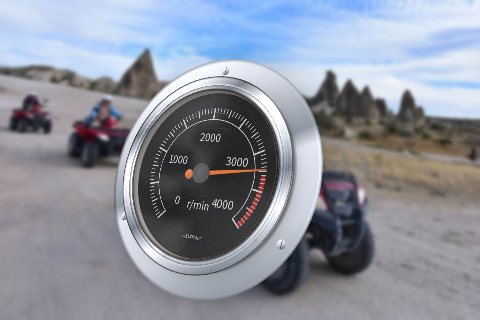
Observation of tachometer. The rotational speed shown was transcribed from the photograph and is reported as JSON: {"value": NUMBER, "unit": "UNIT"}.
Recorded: {"value": 3250, "unit": "rpm"}
